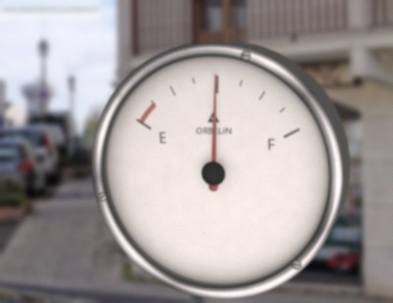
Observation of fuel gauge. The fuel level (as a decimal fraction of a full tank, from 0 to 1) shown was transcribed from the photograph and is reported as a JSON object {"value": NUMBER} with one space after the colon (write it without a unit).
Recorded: {"value": 0.5}
